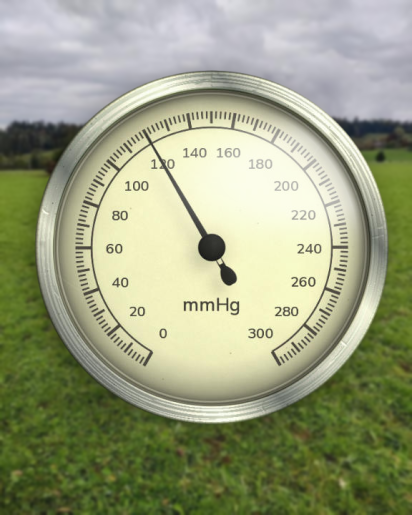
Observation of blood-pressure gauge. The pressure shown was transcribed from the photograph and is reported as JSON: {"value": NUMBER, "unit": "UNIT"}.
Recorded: {"value": 120, "unit": "mmHg"}
